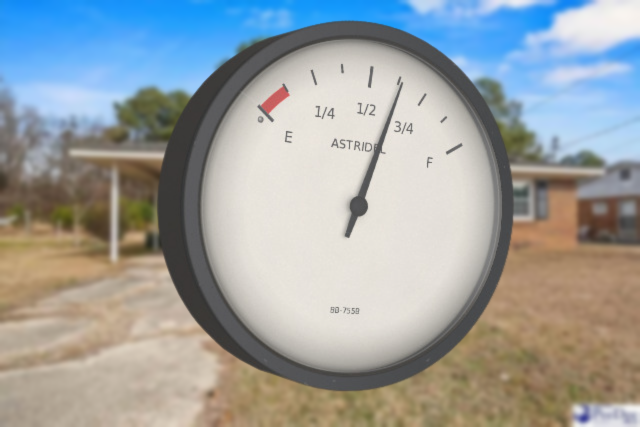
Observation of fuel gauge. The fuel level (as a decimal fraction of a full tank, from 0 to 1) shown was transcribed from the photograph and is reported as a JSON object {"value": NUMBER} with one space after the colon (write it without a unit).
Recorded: {"value": 0.625}
